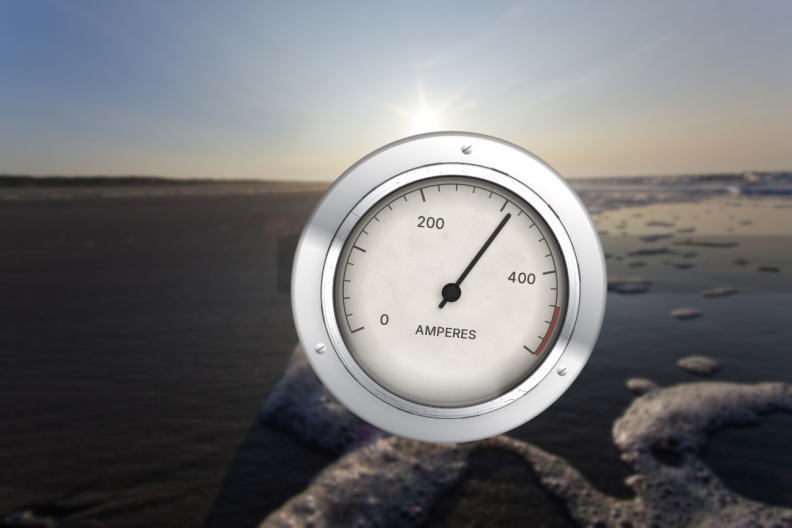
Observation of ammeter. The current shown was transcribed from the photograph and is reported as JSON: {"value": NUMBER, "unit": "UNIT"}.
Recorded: {"value": 310, "unit": "A"}
